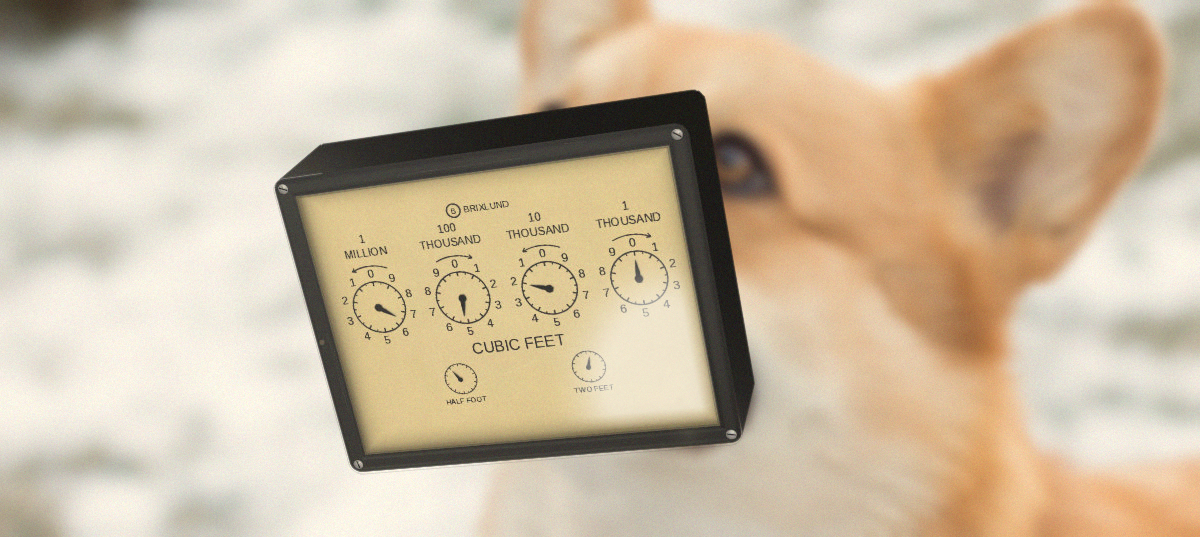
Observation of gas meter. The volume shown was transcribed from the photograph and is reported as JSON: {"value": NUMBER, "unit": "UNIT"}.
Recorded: {"value": 652000, "unit": "ft³"}
